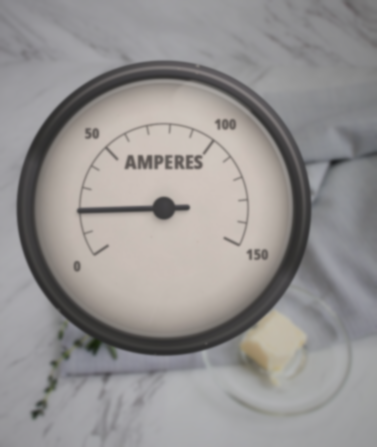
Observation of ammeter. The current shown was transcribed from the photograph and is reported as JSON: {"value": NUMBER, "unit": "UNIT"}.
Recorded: {"value": 20, "unit": "A"}
